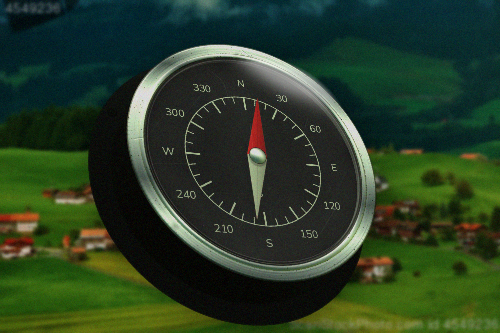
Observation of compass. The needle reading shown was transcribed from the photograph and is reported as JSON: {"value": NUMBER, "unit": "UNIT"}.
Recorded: {"value": 10, "unit": "°"}
